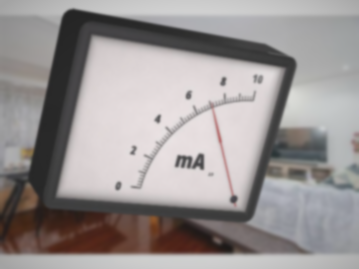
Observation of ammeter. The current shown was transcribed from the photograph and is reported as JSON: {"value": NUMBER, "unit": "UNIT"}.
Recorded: {"value": 7, "unit": "mA"}
